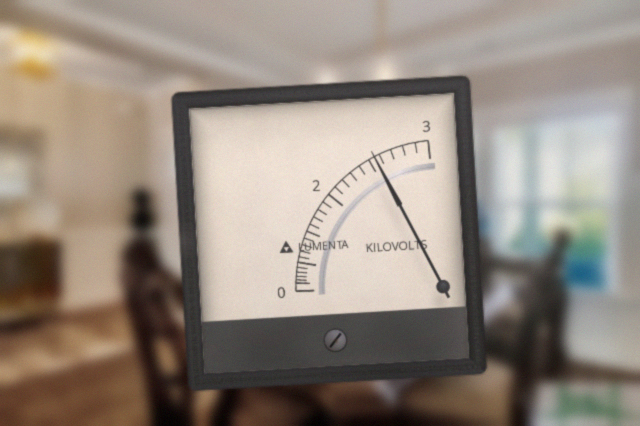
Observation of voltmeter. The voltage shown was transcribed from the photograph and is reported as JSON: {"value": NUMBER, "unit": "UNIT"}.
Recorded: {"value": 2.55, "unit": "kV"}
